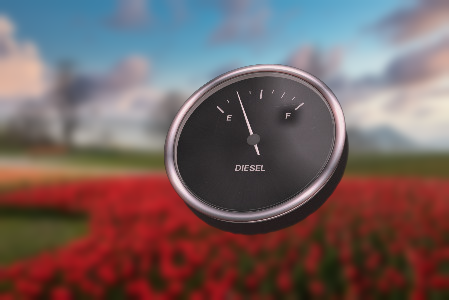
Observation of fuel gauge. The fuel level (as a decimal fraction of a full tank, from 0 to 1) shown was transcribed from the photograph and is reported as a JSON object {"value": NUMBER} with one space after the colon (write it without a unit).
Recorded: {"value": 0.25}
